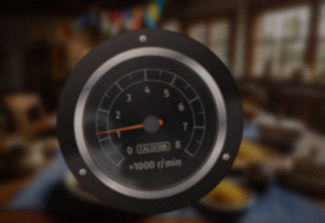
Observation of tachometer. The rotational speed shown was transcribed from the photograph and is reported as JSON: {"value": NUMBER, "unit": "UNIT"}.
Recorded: {"value": 1250, "unit": "rpm"}
